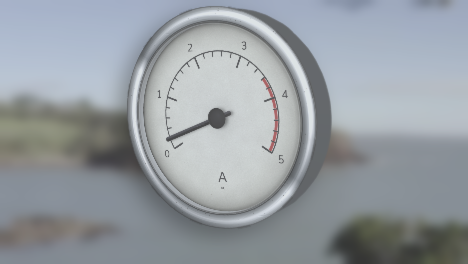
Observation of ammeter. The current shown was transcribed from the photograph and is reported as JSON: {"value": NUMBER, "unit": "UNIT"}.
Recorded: {"value": 0.2, "unit": "A"}
